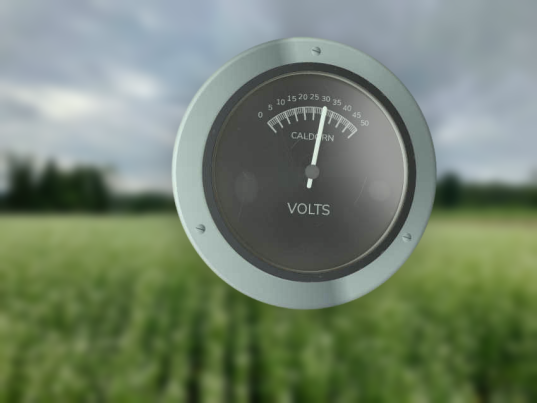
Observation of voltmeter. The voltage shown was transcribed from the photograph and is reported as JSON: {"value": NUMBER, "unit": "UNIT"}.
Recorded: {"value": 30, "unit": "V"}
